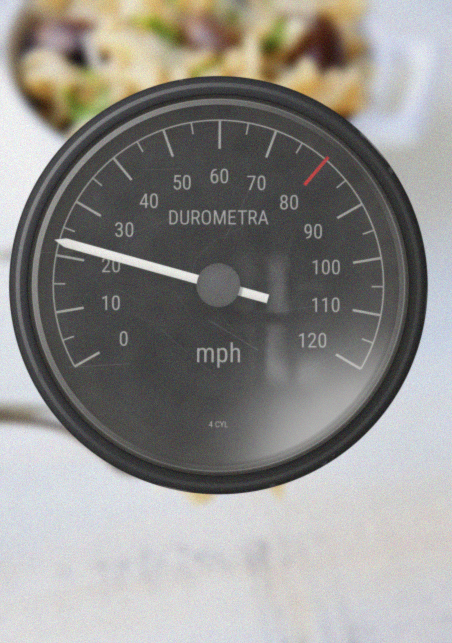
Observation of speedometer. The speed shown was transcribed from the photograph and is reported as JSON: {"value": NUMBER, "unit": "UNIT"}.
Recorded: {"value": 22.5, "unit": "mph"}
